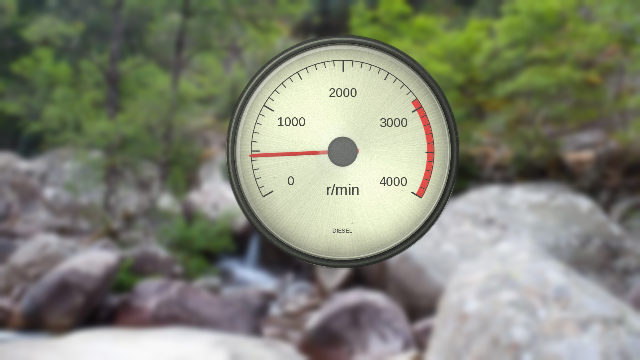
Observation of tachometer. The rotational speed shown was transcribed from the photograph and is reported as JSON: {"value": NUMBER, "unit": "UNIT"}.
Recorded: {"value": 450, "unit": "rpm"}
